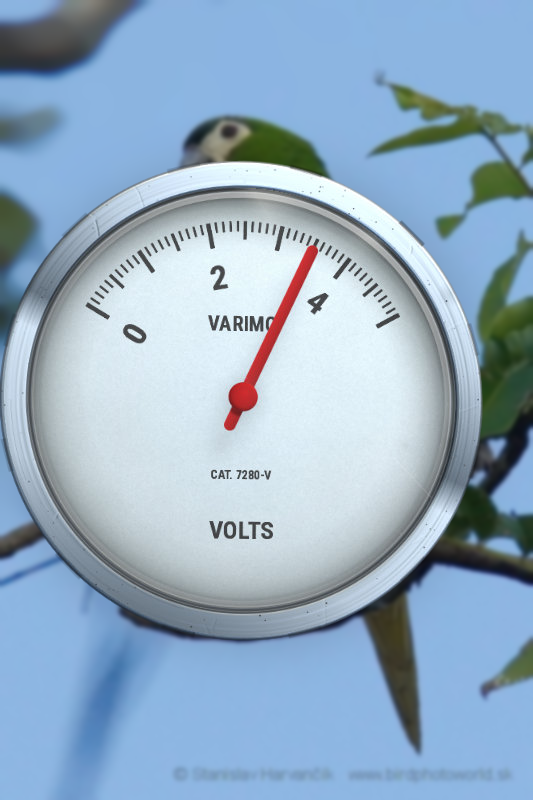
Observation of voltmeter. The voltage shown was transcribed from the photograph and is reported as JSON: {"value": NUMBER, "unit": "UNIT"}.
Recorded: {"value": 3.5, "unit": "V"}
